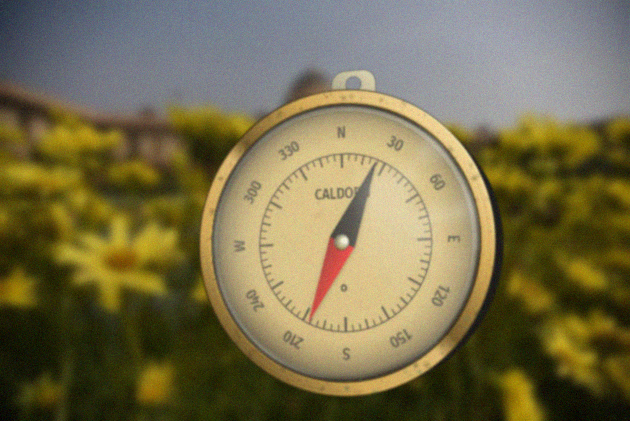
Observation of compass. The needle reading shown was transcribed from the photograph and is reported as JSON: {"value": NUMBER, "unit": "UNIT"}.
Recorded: {"value": 205, "unit": "°"}
